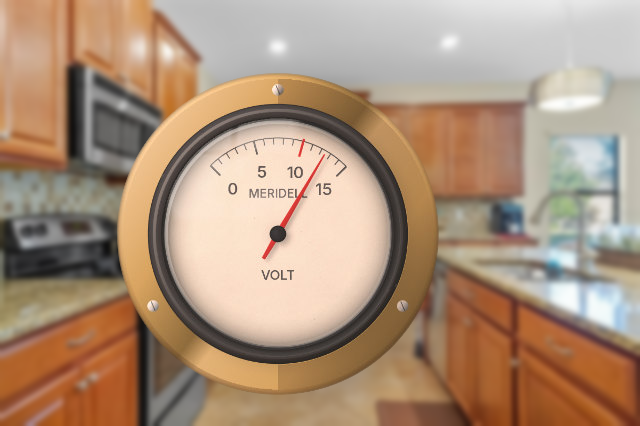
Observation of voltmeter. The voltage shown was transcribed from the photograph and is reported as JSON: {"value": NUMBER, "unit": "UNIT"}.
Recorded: {"value": 12.5, "unit": "V"}
